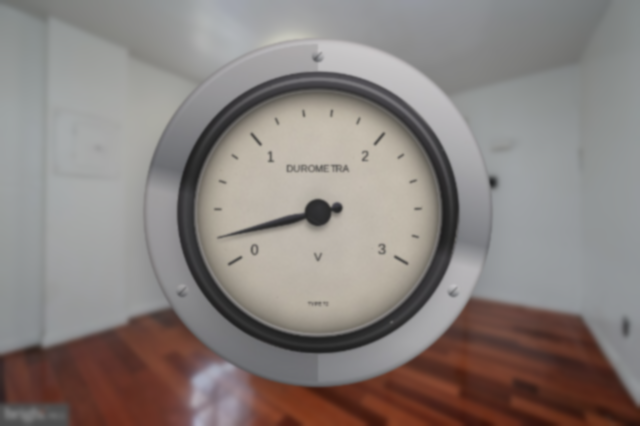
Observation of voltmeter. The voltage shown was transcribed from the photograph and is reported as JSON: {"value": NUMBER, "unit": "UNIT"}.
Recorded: {"value": 0.2, "unit": "V"}
